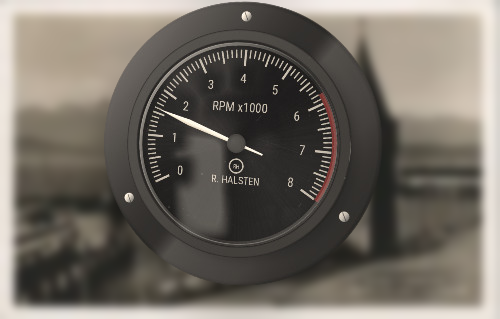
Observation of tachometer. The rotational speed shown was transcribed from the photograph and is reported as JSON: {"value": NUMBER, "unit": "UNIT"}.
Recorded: {"value": 1600, "unit": "rpm"}
